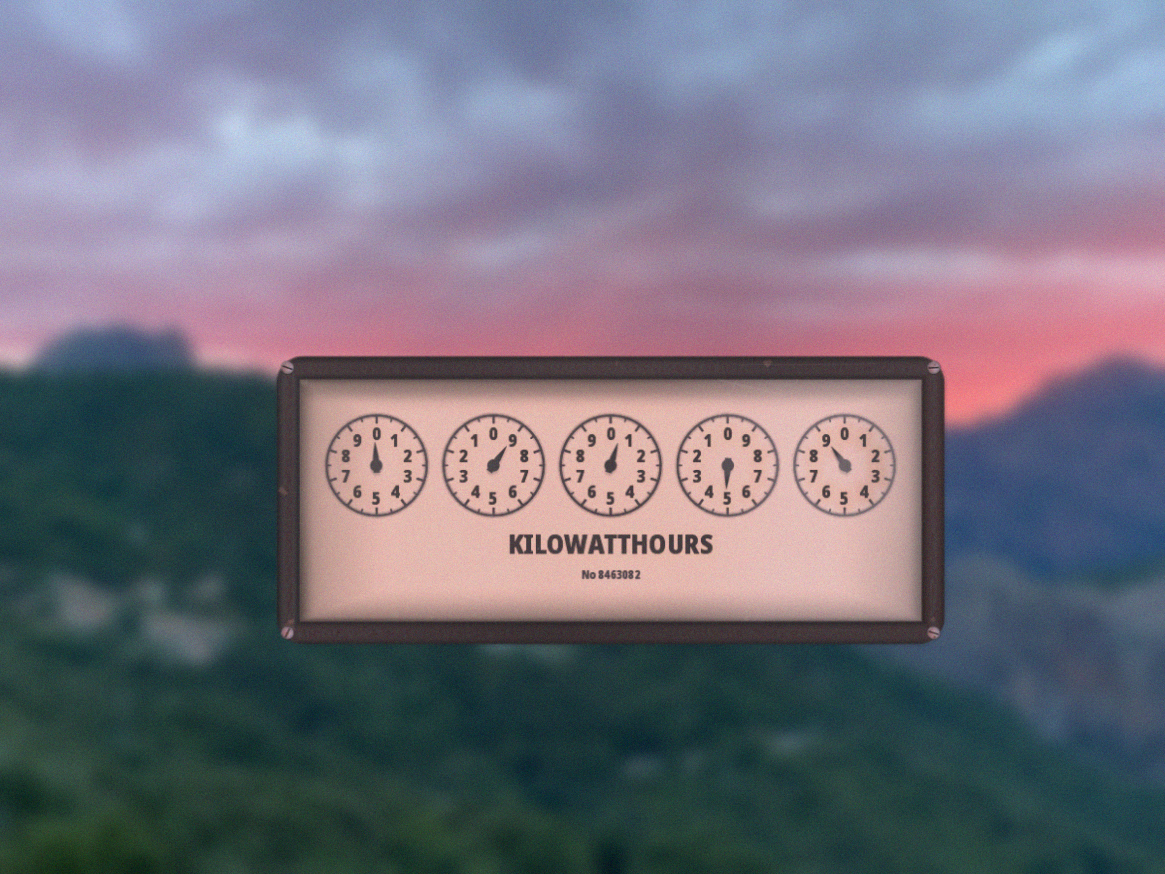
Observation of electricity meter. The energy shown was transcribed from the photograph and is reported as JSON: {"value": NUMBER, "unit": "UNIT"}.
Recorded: {"value": 99049, "unit": "kWh"}
